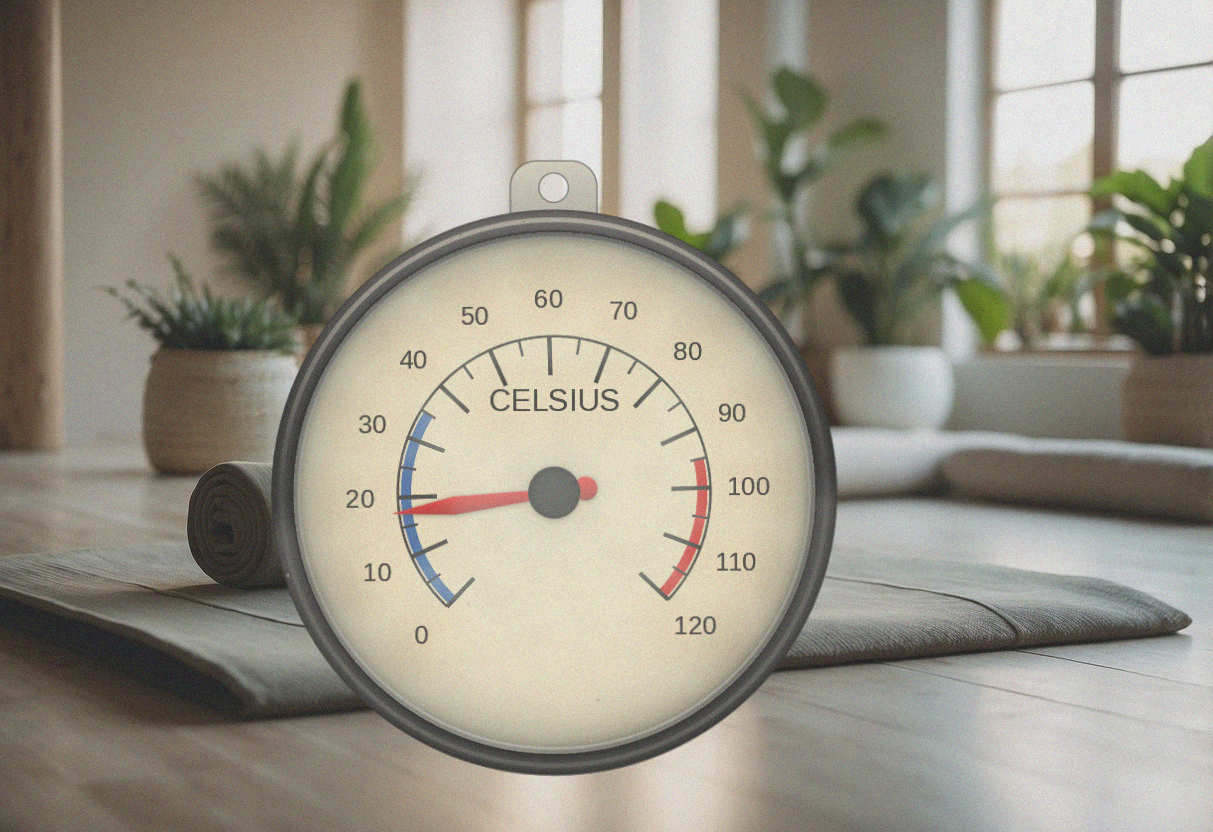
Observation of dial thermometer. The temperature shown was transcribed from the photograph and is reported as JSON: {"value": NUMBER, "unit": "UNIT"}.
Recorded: {"value": 17.5, "unit": "°C"}
